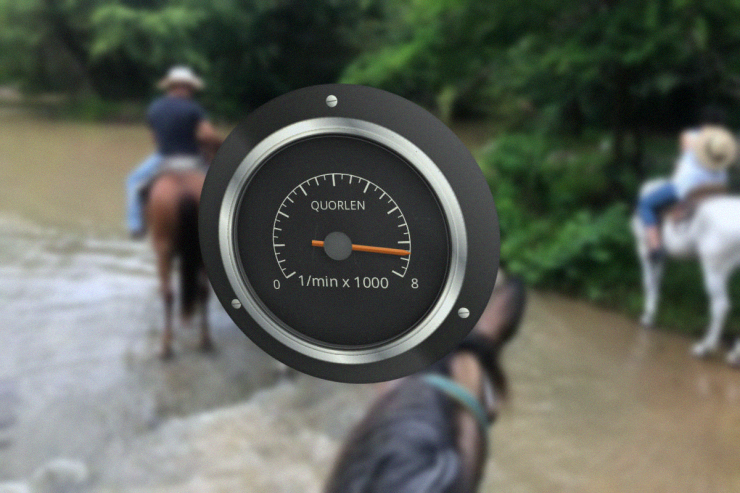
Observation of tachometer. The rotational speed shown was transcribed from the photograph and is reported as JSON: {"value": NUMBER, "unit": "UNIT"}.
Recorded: {"value": 7250, "unit": "rpm"}
